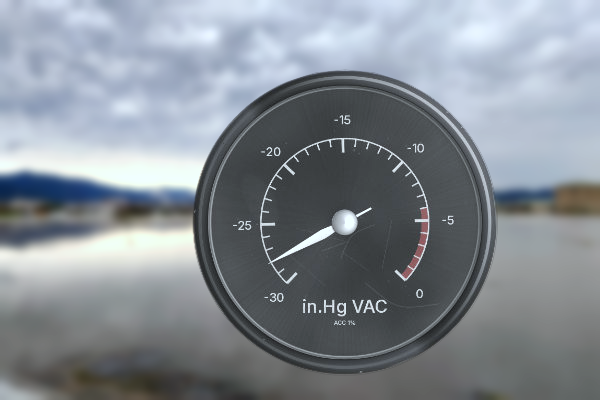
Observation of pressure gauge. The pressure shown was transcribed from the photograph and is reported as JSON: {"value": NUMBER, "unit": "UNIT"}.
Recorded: {"value": -28, "unit": "inHg"}
